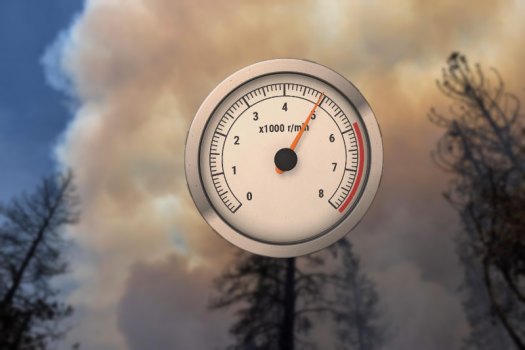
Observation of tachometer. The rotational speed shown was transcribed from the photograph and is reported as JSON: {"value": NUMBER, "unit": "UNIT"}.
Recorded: {"value": 4900, "unit": "rpm"}
